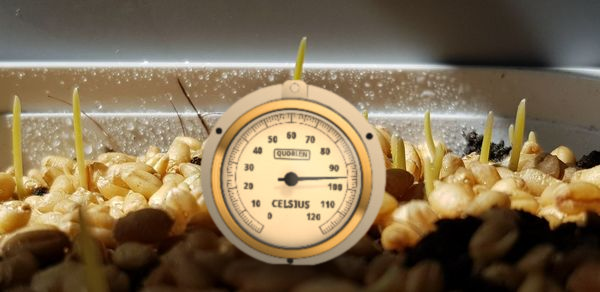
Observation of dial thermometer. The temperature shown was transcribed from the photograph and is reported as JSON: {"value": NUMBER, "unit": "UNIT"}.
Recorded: {"value": 95, "unit": "°C"}
